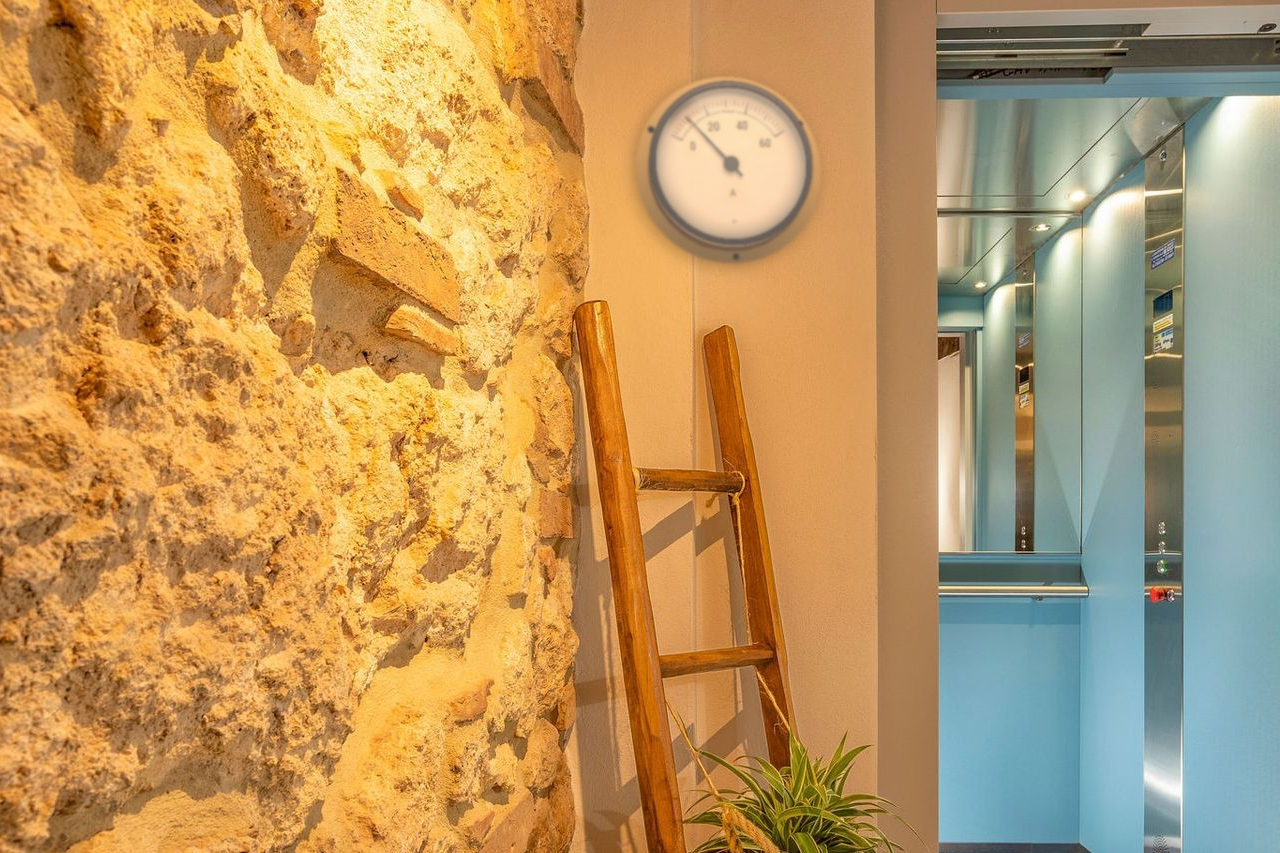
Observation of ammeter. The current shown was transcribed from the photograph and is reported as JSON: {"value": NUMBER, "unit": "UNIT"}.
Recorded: {"value": 10, "unit": "A"}
